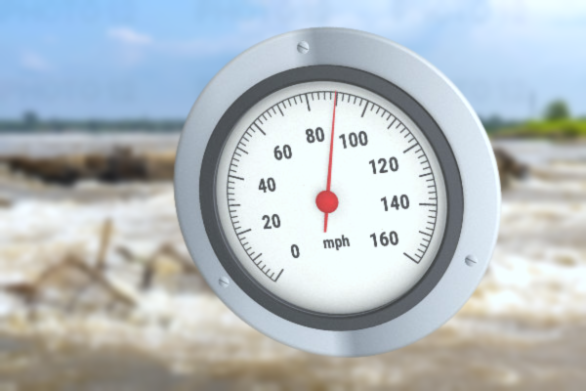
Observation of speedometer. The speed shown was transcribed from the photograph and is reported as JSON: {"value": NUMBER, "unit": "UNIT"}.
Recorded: {"value": 90, "unit": "mph"}
